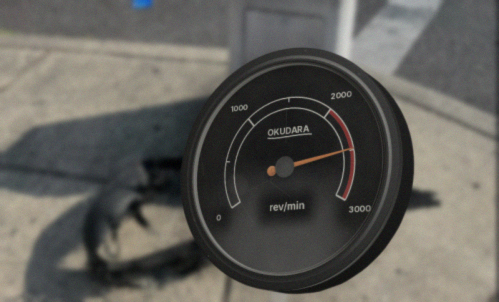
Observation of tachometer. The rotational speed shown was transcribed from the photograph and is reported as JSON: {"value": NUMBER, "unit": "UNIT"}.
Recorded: {"value": 2500, "unit": "rpm"}
